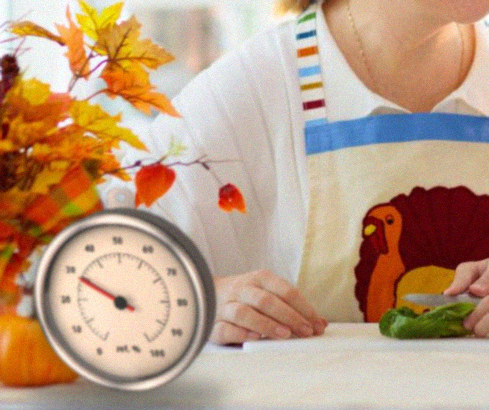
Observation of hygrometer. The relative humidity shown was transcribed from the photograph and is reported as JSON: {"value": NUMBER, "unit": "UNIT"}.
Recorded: {"value": 30, "unit": "%"}
